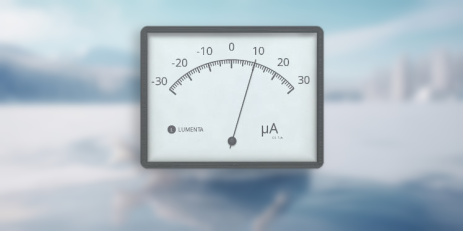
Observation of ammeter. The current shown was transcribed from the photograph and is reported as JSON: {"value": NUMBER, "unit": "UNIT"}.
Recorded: {"value": 10, "unit": "µA"}
